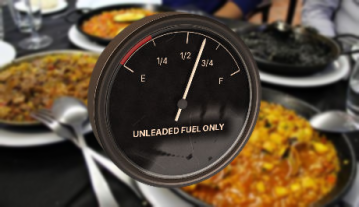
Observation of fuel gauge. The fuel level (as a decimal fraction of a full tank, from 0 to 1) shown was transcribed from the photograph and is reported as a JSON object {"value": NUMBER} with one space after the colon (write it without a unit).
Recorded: {"value": 0.625}
